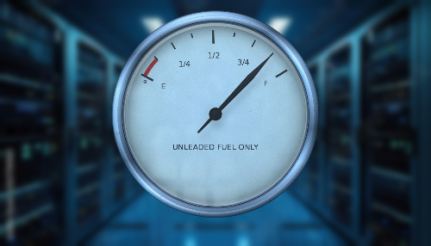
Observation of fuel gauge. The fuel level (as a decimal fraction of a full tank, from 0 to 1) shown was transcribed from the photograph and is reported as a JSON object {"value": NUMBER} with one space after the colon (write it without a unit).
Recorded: {"value": 0.875}
